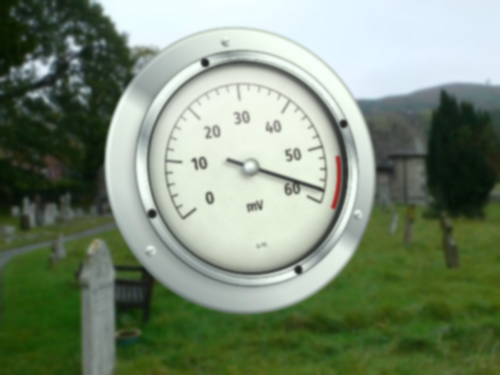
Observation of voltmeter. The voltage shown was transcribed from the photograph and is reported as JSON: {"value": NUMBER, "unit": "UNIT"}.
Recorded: {"value": 58, "unit": "mV"}
